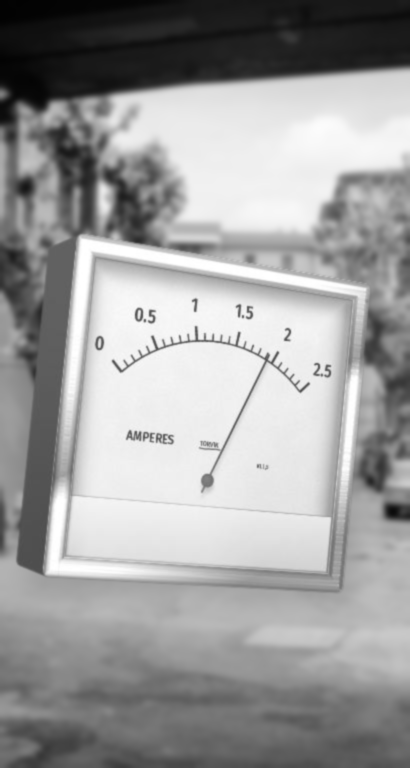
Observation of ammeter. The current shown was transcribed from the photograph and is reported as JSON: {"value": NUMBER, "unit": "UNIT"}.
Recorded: {"value": 1.9, "unit": "A"}
